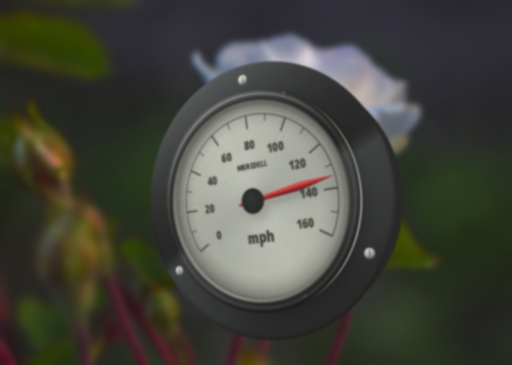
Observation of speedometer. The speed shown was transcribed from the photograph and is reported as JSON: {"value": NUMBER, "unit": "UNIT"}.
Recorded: {"value": 135, "unit": "mph"}
